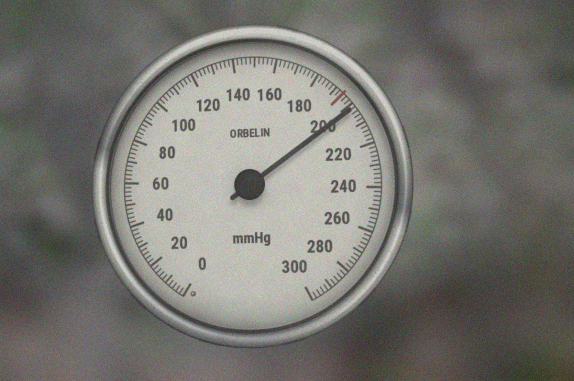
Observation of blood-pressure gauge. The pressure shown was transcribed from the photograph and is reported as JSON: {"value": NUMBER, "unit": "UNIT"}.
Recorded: {"value": 202, "unit": "mmHg"}
